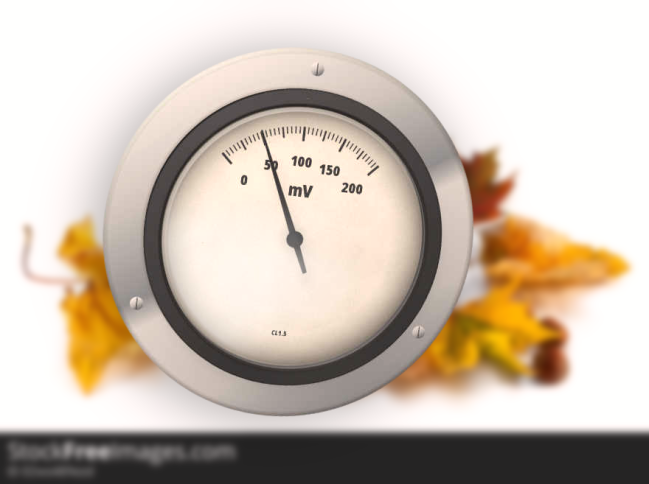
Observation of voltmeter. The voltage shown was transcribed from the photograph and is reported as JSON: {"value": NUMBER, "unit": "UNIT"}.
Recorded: {"value": 50, "unit": "mV"}
